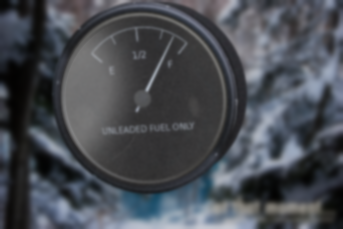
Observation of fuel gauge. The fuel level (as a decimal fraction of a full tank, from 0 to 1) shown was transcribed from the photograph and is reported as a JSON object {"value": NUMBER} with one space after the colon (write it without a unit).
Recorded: {"value": 0.875}
